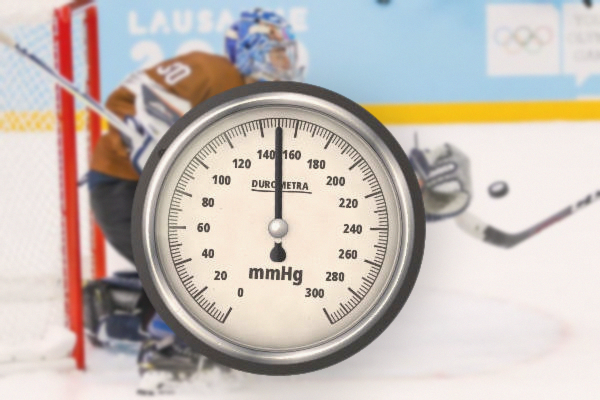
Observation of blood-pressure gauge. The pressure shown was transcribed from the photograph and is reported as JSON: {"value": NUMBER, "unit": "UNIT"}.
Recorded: {"value": 150, "unit": "mmHg"}
